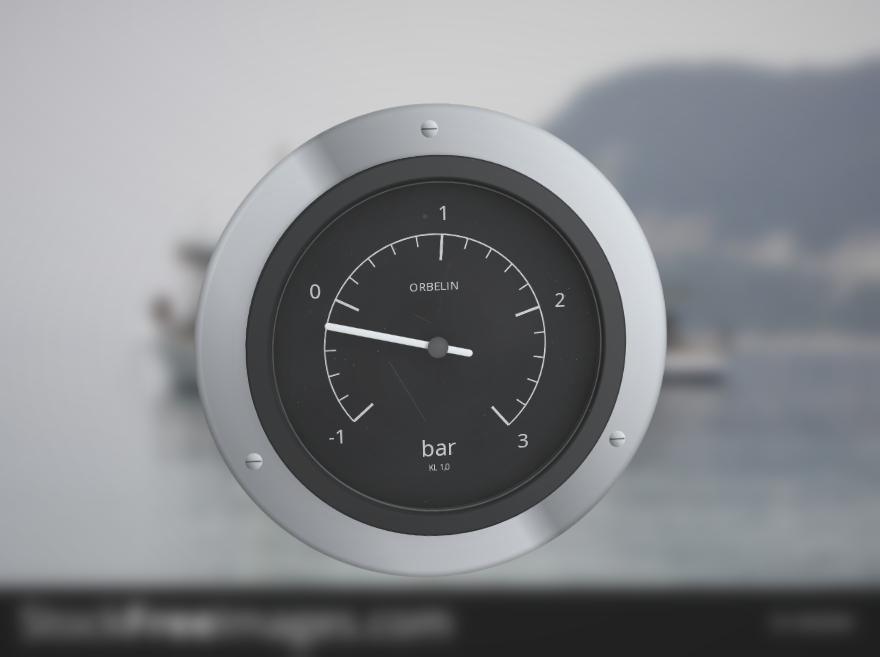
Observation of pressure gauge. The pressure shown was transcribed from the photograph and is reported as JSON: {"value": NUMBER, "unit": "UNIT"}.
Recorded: {"value": -0.2, "unit": "bar"}
